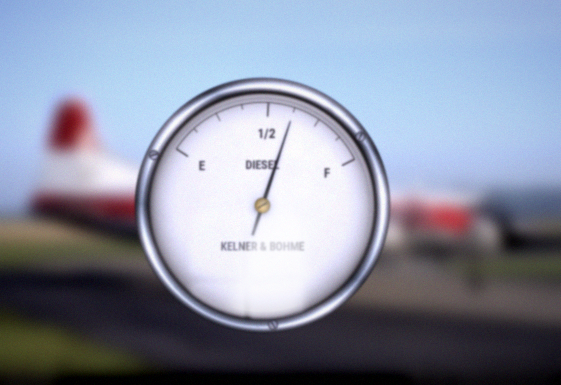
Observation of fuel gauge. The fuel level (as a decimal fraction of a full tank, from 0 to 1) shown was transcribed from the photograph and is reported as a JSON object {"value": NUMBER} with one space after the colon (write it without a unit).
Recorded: {"value": 0.625}
